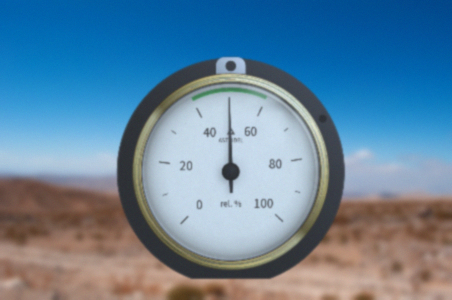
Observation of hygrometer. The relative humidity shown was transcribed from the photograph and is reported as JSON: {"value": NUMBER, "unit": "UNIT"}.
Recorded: {"value": 50, "unit": "%"}
